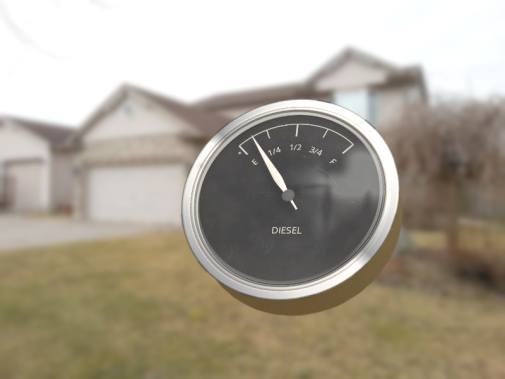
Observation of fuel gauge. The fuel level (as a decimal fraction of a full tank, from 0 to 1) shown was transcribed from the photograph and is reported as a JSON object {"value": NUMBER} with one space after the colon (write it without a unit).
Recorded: {"value": 0.125}
